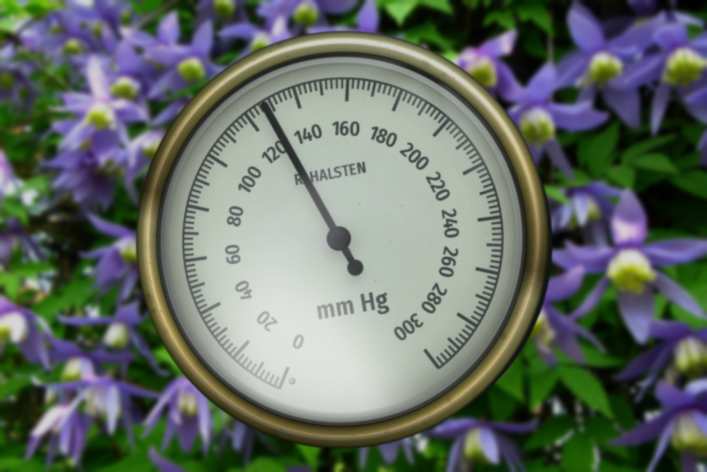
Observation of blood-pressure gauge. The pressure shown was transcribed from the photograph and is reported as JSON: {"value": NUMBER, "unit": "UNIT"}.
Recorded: {"value": 128, "unit": "mmHg"}
